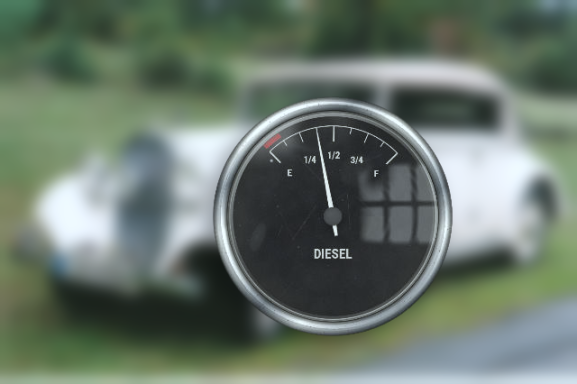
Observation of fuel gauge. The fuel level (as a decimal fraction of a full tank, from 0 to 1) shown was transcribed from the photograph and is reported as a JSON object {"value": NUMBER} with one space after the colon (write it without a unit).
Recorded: {"value": 0.375}
